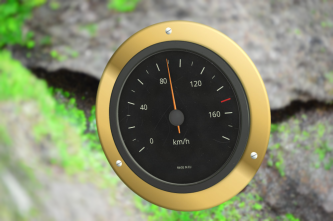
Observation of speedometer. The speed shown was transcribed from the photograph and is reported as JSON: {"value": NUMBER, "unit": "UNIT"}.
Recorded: {"value": 90, "unit": "km/h"}
